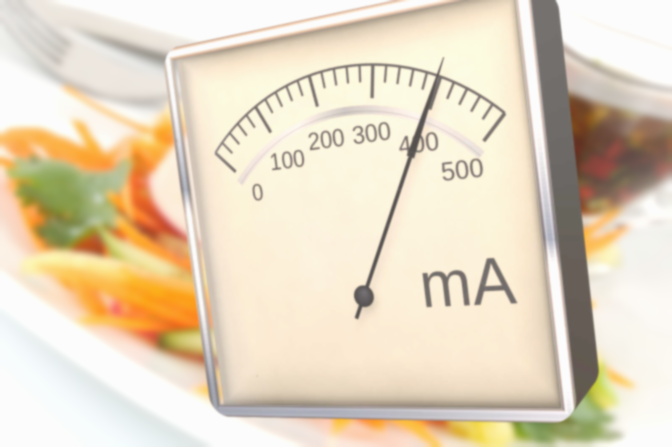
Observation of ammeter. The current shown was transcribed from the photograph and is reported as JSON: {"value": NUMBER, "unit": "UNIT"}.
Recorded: {"value": 400, "unit": "mA"}
